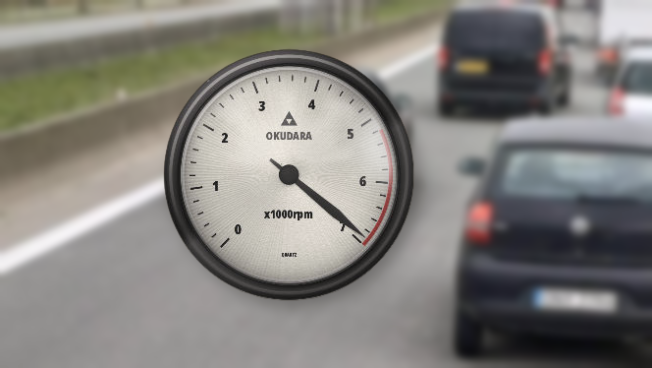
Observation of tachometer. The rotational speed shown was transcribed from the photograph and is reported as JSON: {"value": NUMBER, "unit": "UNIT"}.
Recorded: {"value": 6900, "unit": "rpm"}
